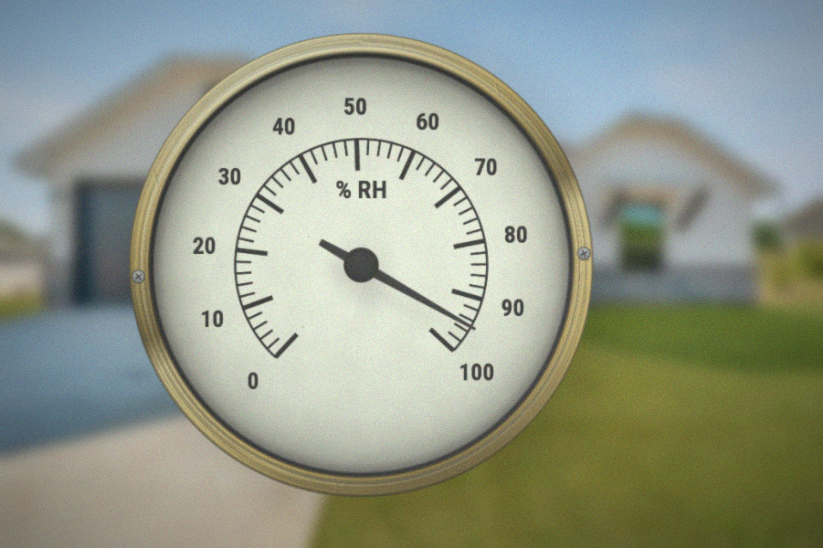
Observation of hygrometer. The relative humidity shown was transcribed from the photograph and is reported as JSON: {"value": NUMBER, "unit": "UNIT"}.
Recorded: {"value": 95, "unit": "%"}
